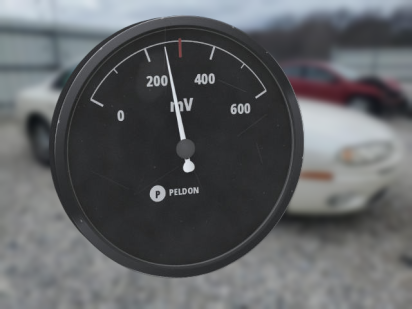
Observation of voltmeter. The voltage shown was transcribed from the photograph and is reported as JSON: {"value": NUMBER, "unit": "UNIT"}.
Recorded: {"value": 250, "unit": "mV"}
